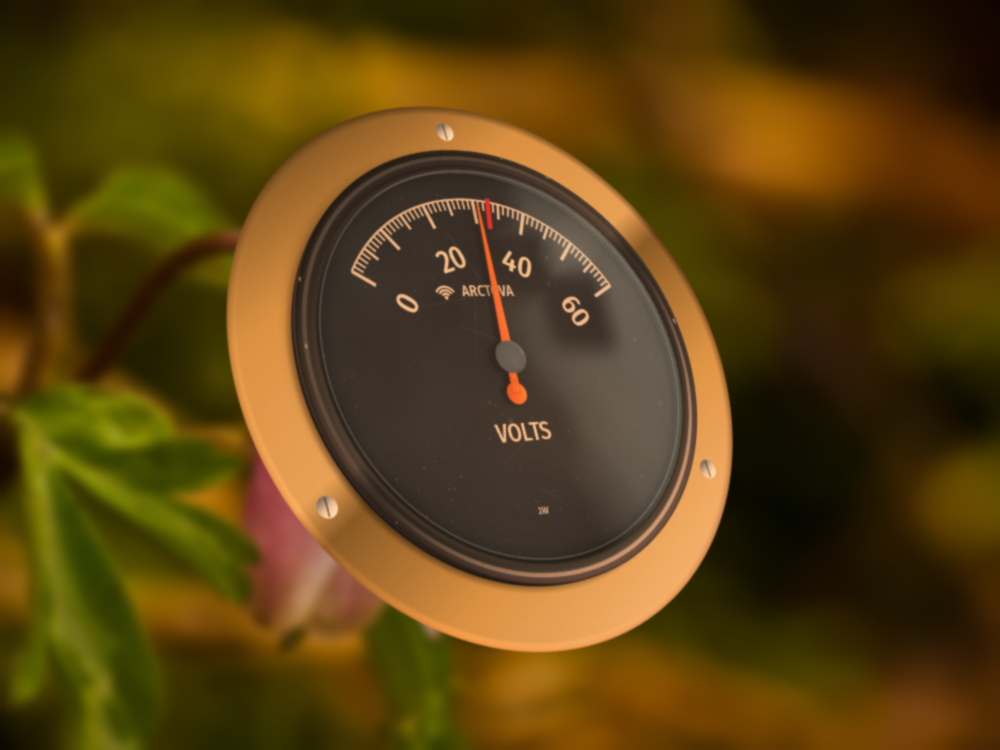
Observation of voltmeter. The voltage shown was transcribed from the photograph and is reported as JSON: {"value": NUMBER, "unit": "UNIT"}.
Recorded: {"value": 30, "unit": "V"}
